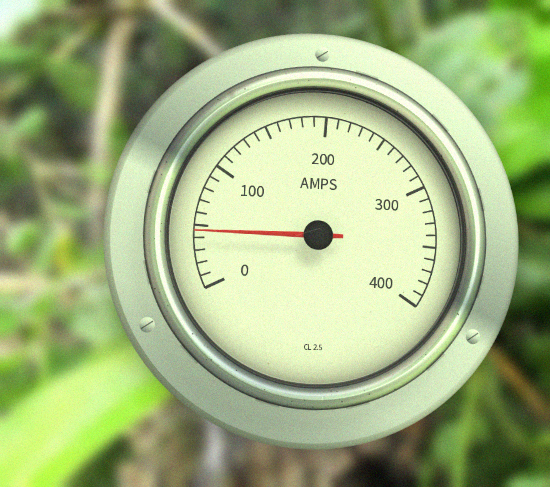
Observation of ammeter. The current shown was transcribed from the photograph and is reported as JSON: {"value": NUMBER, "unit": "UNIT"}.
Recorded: {"value": 45, "unit": "A"}
